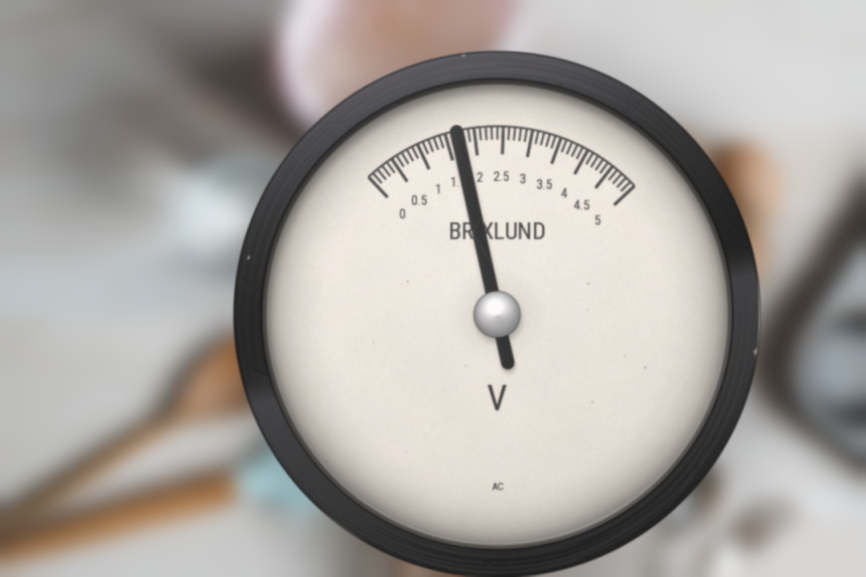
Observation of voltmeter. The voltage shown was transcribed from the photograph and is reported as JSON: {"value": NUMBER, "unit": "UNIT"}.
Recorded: {"value": 1.7, "unit": "V"}
